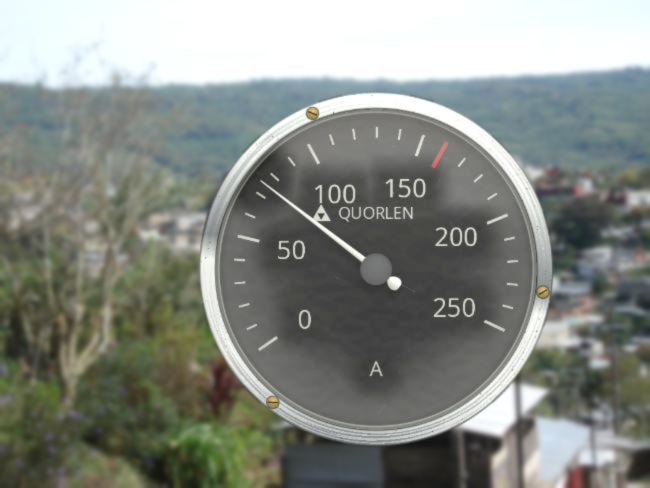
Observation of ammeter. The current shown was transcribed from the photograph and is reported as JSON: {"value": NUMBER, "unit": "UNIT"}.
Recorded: {"value": 75, "unit": "A"}
